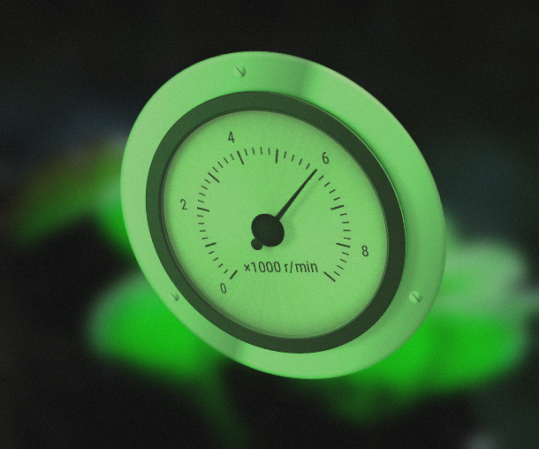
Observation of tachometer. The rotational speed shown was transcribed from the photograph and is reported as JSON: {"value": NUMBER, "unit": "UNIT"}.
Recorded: {"value": 6000, "unit": "rpm"}
